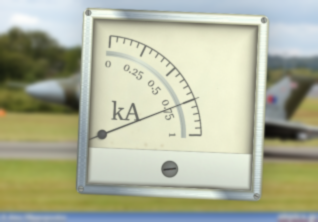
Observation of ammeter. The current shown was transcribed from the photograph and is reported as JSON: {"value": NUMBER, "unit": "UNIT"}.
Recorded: {"value": 0.75, "unit": "kA"}
